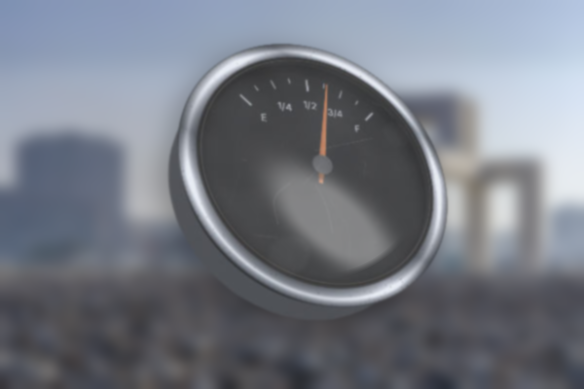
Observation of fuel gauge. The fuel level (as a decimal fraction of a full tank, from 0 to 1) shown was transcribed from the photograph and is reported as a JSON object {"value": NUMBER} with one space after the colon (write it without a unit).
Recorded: {"value": 0.625}
